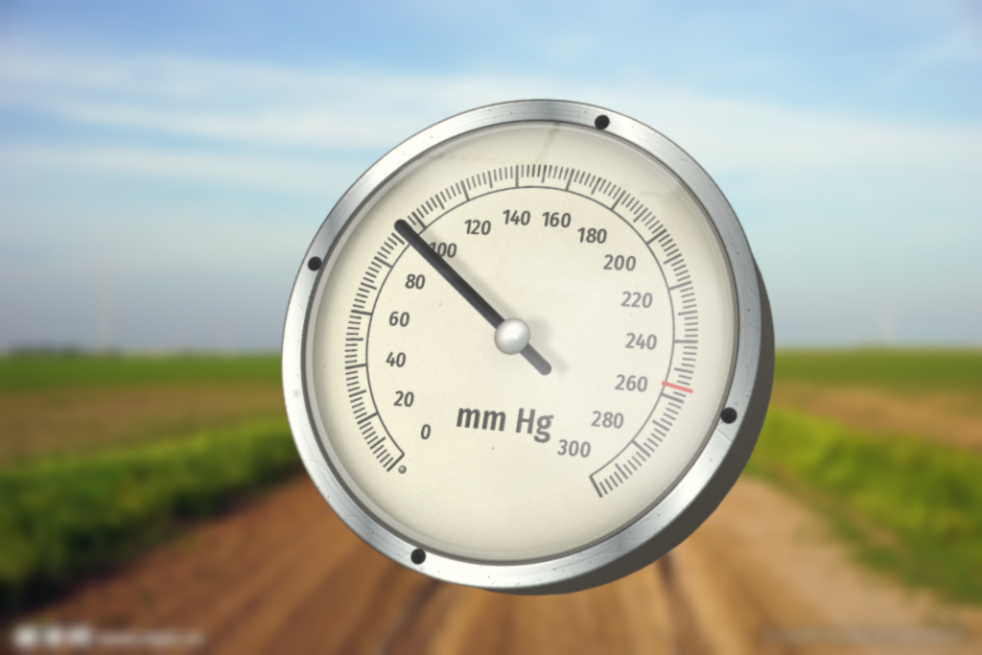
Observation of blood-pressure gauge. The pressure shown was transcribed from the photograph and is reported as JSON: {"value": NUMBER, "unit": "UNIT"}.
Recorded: {"value": 94, "unit": "mmHg"}
